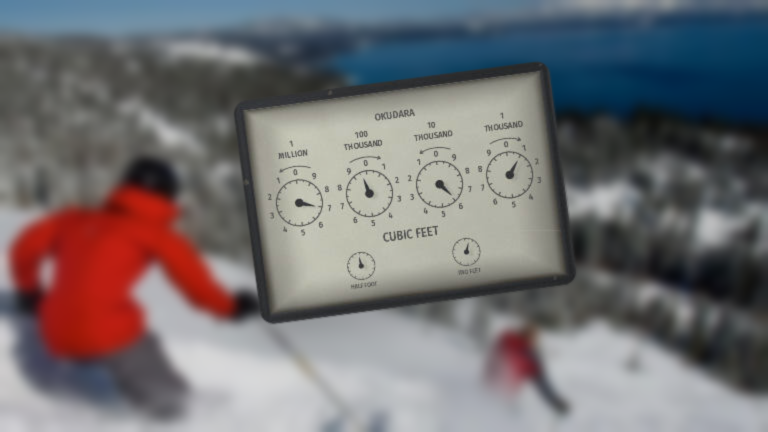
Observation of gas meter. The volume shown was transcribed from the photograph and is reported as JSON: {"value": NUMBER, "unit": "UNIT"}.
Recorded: {"value": 696100, "unit": "ft³"}
